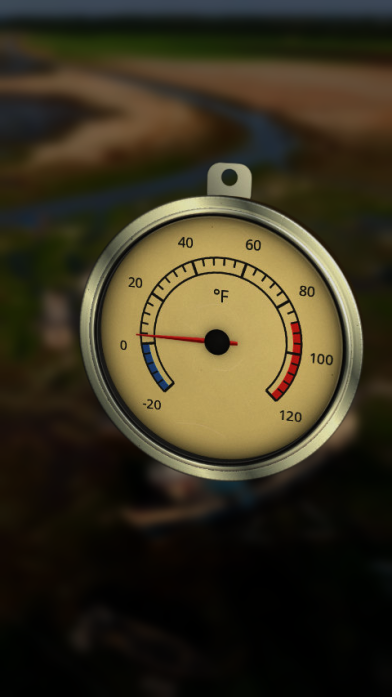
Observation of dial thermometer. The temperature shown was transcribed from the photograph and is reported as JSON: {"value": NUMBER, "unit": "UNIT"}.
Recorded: {"value": 4, "unit": "°F"}
